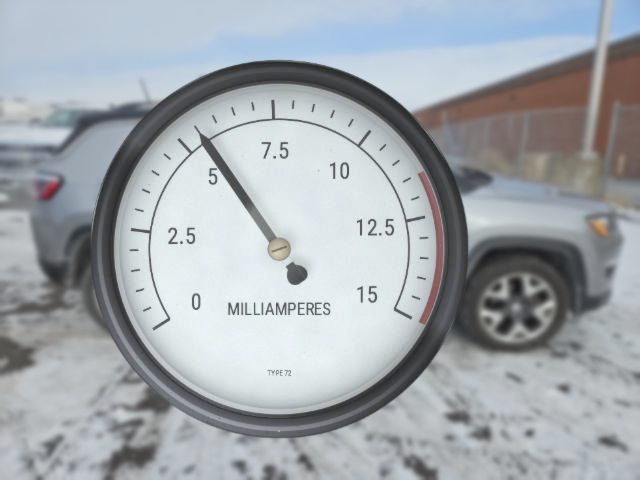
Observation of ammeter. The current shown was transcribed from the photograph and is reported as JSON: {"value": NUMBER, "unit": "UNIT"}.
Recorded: {"value": 5.5, "unit": "mA"}
